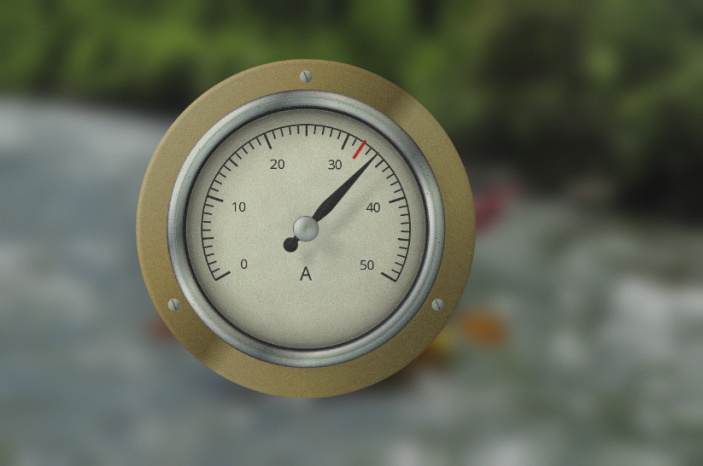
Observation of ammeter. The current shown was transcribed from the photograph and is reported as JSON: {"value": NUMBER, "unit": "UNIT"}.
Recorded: {"value": 34, "unit": "A"}
